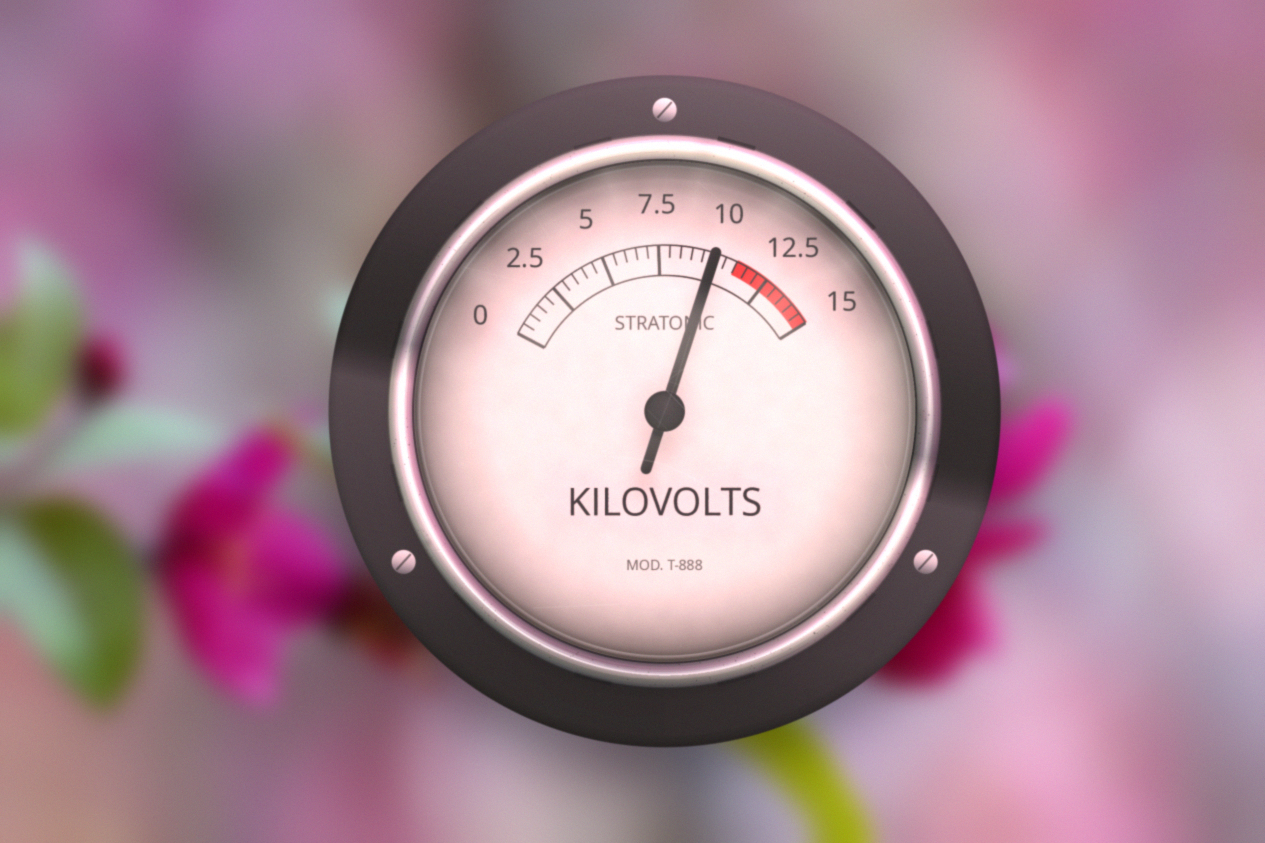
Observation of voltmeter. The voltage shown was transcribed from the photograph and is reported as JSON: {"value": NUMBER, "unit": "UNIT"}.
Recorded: {"value": 10, "unit": "kV"}
